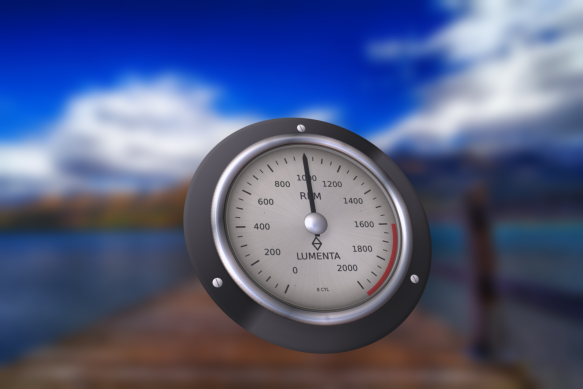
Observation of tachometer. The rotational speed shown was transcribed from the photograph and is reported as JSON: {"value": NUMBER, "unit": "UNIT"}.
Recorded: {"value": 1000, "unit": "rpm"}
